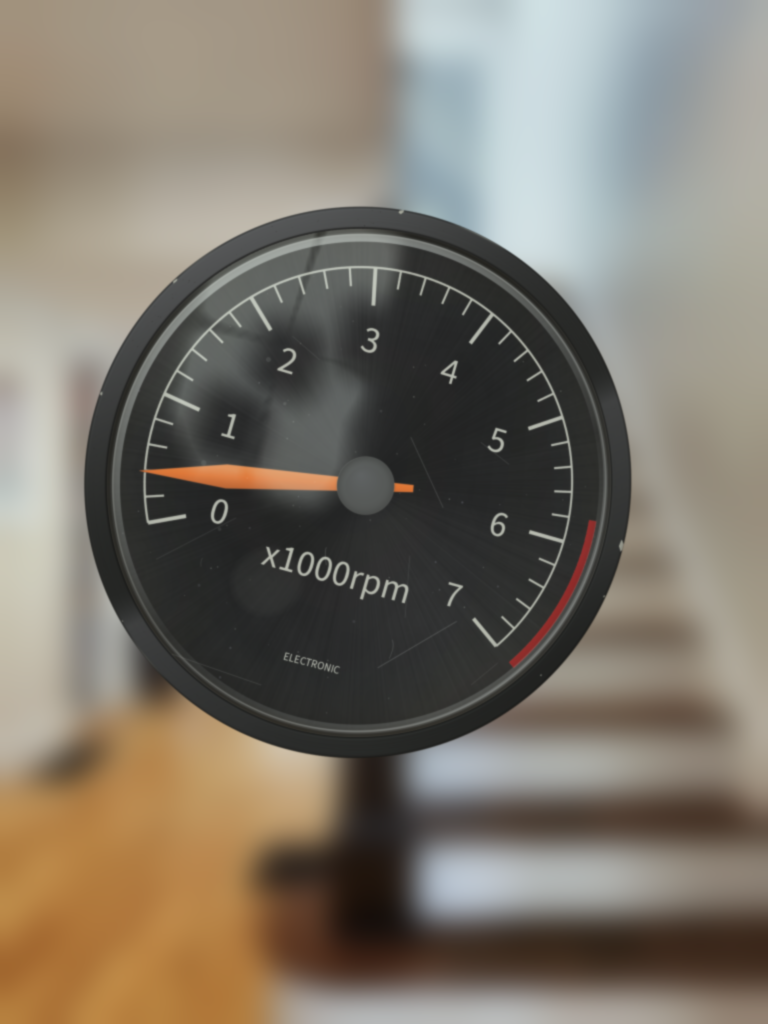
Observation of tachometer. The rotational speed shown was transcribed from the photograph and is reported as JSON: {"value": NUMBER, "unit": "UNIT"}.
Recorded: {"value": 400, "unit": "rpm"}
